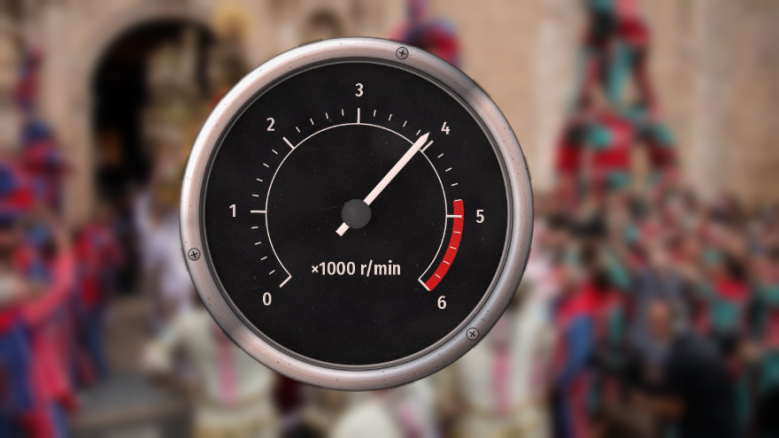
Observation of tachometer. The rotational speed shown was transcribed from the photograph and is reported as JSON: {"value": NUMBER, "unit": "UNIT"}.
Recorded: {"value": 3900, "unit": "rpm"}
